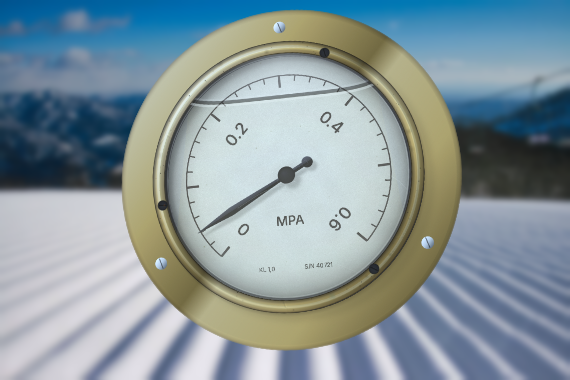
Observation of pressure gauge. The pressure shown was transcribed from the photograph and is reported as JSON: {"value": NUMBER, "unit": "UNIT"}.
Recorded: {"value": 0.04, "unit": "MPa"}
